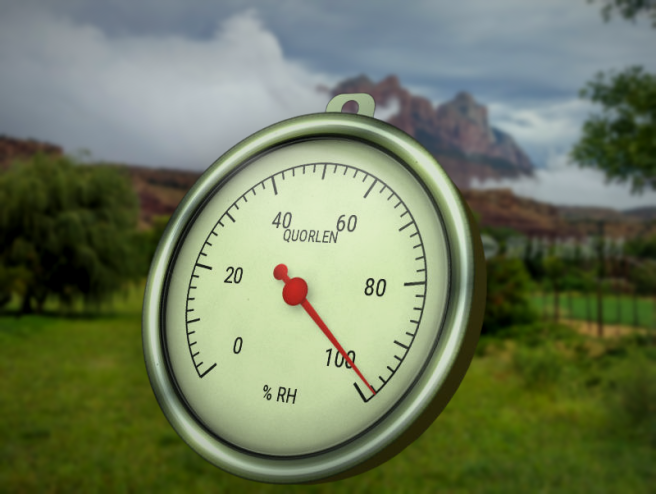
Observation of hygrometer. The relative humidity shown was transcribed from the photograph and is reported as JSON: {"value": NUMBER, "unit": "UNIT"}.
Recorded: {"value": 98, "unit": "%"}
